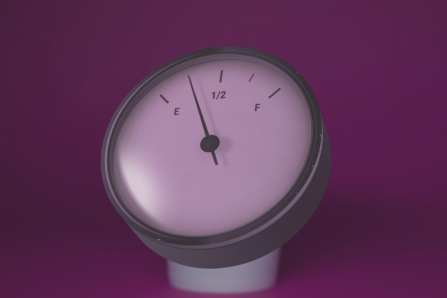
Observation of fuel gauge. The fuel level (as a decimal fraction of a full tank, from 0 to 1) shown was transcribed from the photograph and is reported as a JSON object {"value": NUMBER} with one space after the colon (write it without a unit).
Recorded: {"value": 0.25}
